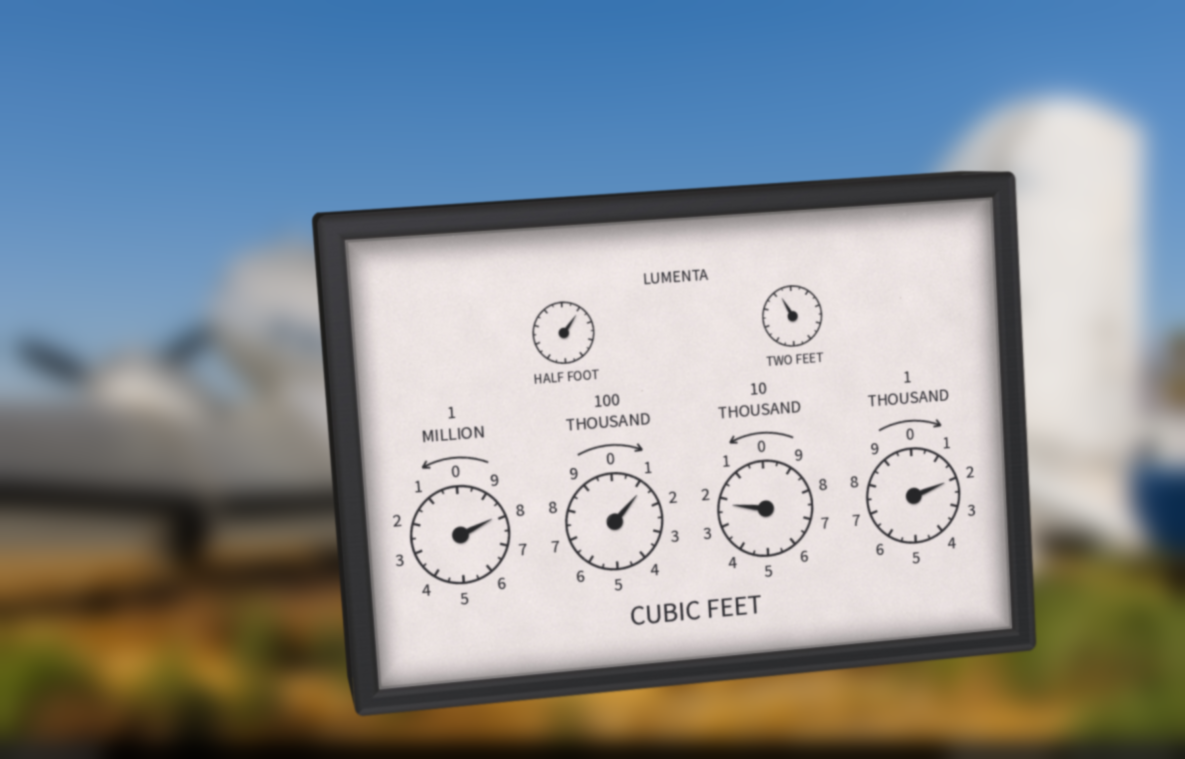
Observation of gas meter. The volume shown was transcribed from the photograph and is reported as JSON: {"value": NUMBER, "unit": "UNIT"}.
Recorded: {"value": 812200, "unit": "ft³"}
